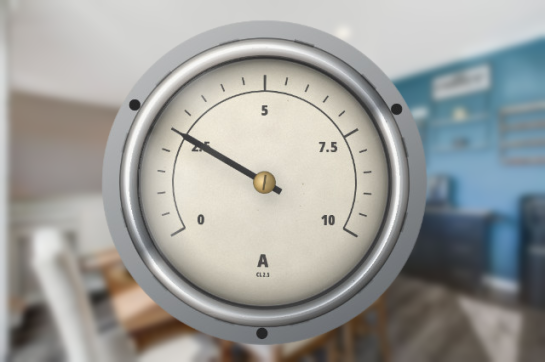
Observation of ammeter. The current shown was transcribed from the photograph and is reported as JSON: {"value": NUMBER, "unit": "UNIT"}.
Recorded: {"value": 2.5, "unit": "A"}
